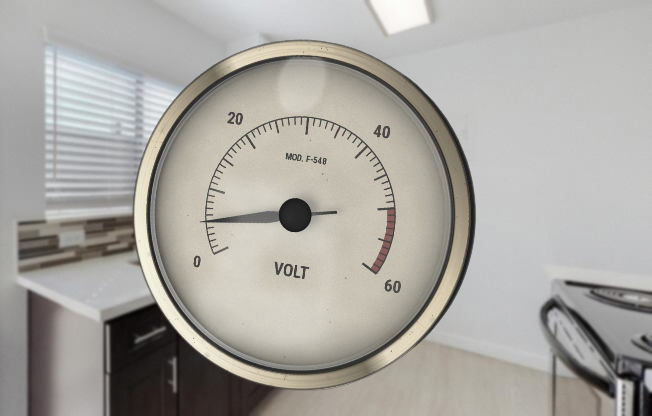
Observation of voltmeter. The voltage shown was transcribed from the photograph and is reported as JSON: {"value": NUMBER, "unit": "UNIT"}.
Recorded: {"value": 5, "unit": "V"}
